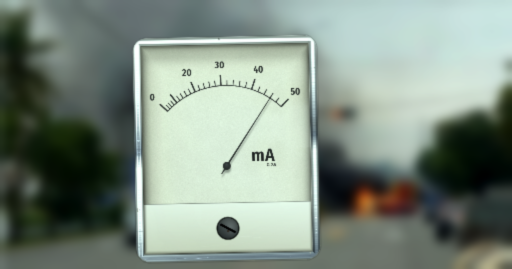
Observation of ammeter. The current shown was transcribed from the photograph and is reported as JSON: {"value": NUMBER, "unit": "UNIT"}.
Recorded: {"value": 46, "unit": "mA"}
